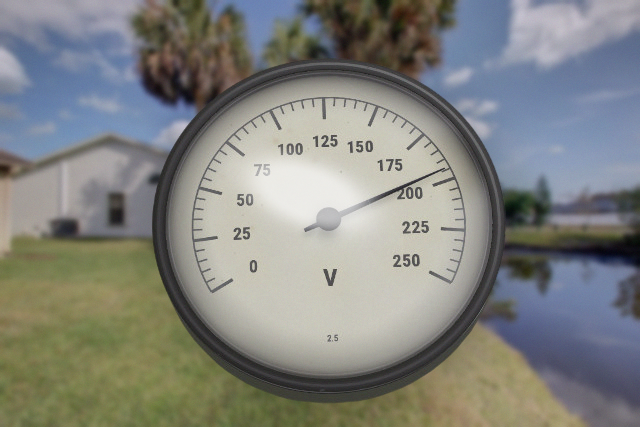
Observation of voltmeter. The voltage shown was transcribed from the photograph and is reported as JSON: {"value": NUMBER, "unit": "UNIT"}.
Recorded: {"value": 195, "unit": "V"}
